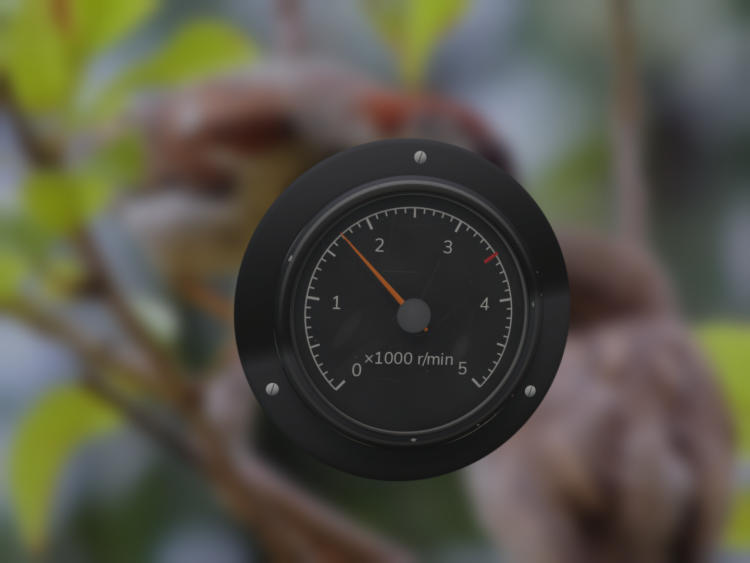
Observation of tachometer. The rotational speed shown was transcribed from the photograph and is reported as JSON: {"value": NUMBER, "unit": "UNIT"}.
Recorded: {"value": 1700, "unit": "rpm"}
